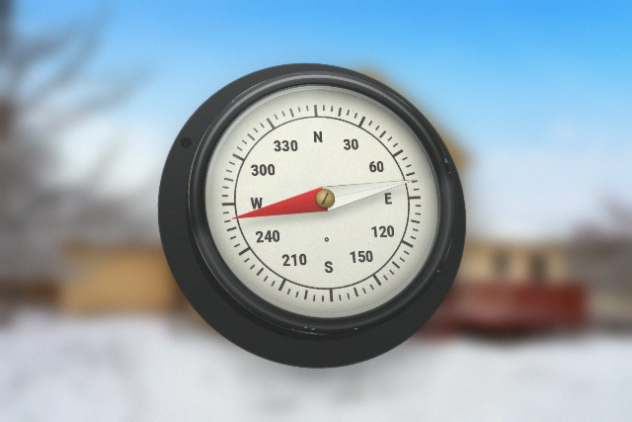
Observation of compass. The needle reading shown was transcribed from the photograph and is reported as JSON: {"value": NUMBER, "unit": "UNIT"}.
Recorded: {"value": 260, "unit": "°"}
